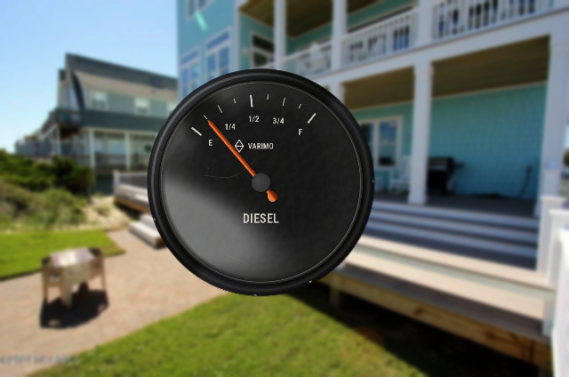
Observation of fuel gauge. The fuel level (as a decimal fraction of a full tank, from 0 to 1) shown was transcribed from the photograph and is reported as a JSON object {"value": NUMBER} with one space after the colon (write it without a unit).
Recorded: {"value": 0.125}
